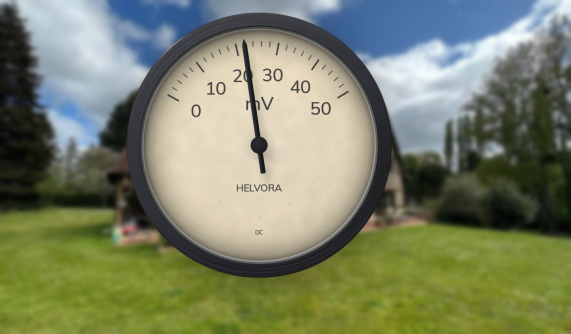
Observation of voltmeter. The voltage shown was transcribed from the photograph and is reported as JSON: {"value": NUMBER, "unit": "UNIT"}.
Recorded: {"value": 22, "unit": "mV"}
